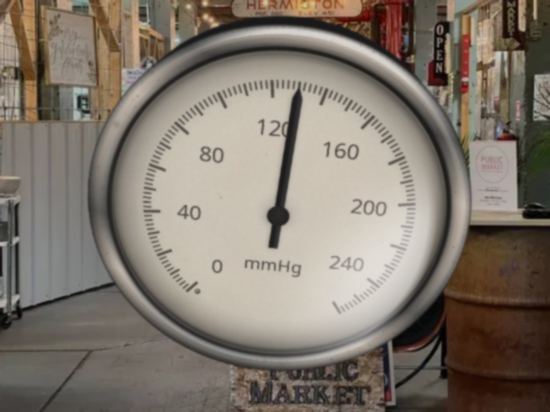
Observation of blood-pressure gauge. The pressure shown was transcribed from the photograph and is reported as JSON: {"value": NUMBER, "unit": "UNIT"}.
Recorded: {"value": 130, "unit": "mmHg"}
